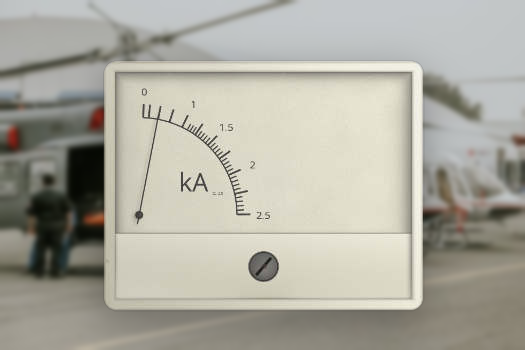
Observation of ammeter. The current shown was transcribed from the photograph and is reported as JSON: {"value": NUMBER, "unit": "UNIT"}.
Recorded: {"value": 0.5, "unit": "kA"}
